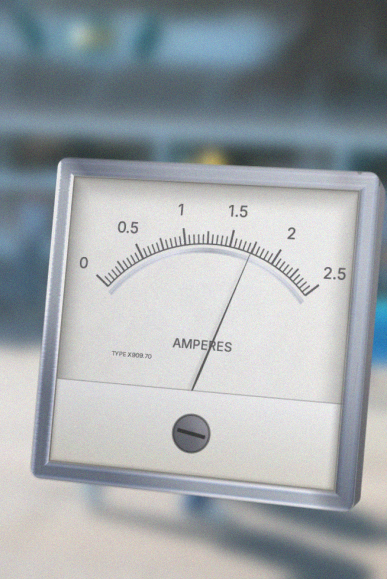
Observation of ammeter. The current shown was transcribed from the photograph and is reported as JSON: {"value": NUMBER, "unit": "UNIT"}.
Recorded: {"value": 1.75, "unit": "A"}
